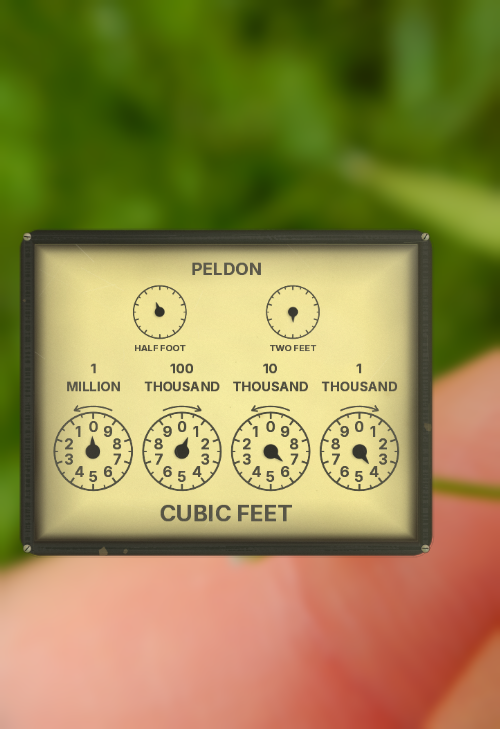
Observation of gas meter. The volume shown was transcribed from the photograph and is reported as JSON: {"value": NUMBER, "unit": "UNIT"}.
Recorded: {"value": 6400, "unit": "ft³"}
